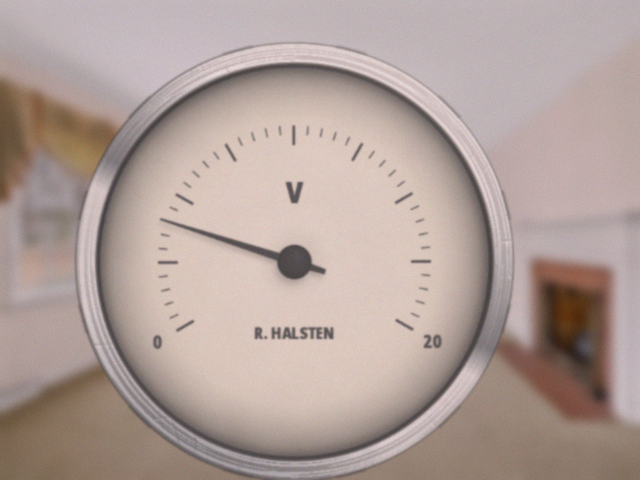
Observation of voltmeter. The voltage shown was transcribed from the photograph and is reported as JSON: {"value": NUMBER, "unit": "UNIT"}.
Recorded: {"value": 4, "unit": "V"}
